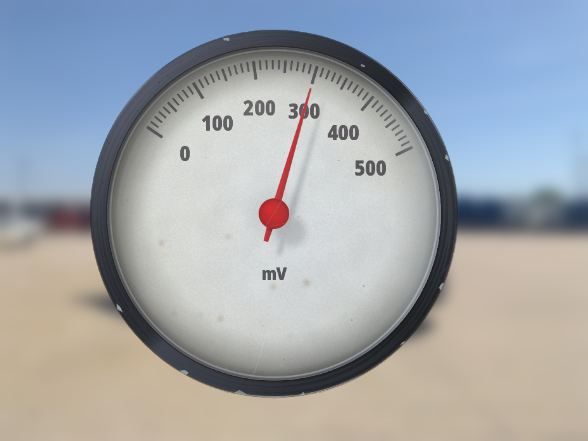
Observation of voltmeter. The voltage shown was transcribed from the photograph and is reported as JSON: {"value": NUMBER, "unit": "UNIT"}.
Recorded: {"value": 300, "unit": "mV"}
